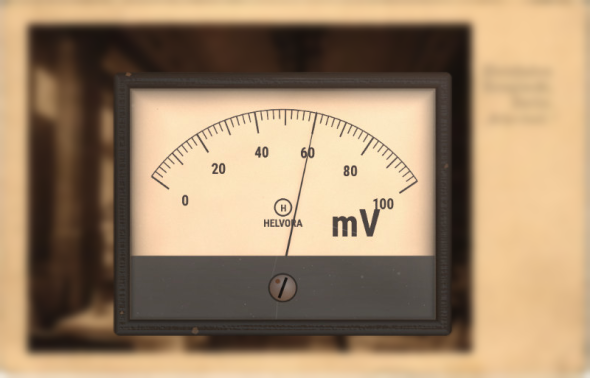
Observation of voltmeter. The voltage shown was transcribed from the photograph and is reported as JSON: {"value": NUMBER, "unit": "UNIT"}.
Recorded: {"value": 60, "unit": "mV"}
